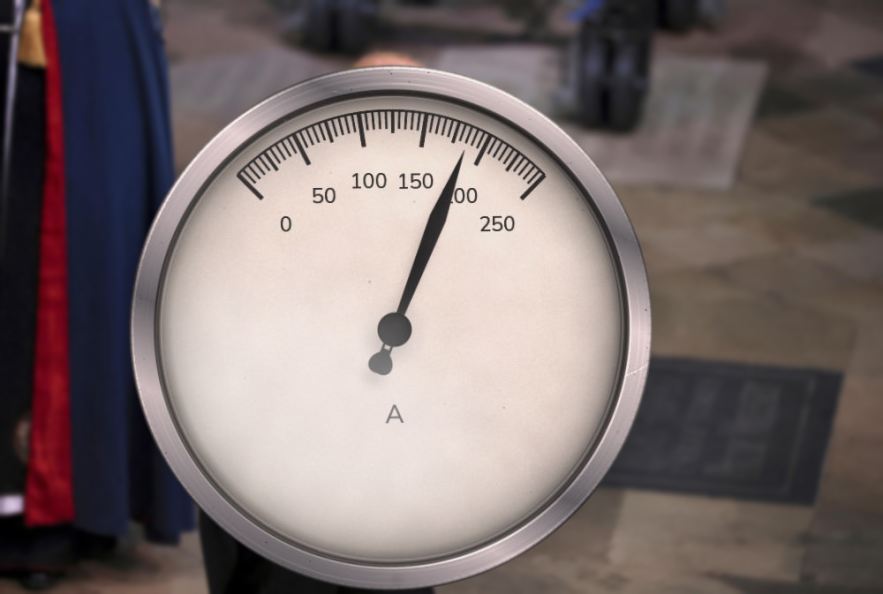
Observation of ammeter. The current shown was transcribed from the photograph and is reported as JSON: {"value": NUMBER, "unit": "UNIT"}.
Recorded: {"value": 185, "unit": "A"}
